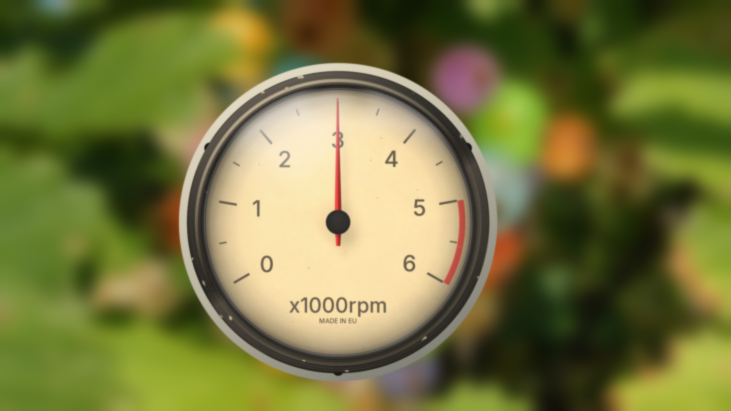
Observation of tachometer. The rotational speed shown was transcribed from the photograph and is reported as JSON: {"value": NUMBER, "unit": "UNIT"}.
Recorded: {"value": 3000, "unit": "rpm"}
